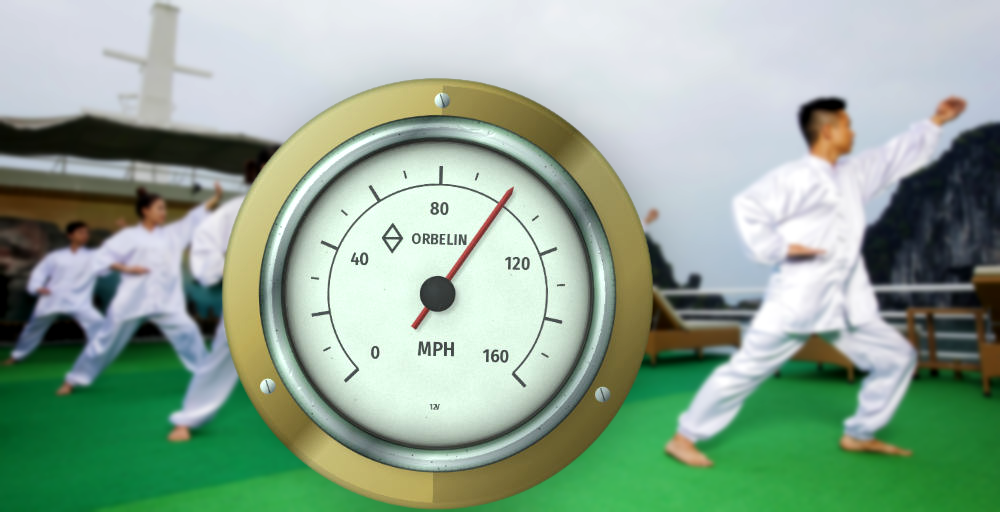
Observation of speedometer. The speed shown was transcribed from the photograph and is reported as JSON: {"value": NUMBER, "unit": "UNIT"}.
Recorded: {"value": 100, "unit": "mph"}
